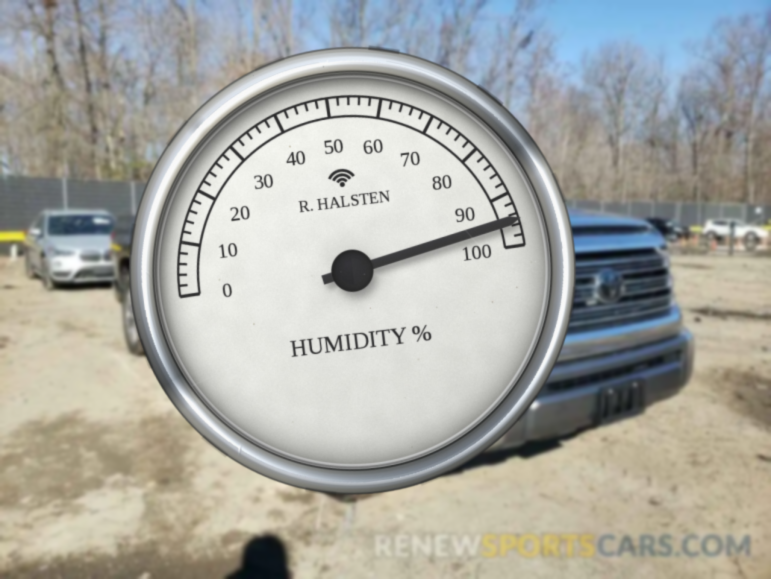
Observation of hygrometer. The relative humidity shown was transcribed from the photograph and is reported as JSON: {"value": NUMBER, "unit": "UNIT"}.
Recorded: {"value": 95, "unit": "%"}
